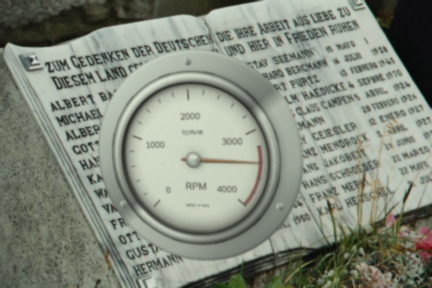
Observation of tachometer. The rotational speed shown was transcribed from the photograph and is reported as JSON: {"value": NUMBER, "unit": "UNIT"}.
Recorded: {"value": 3400, "unit": "rpm"}
